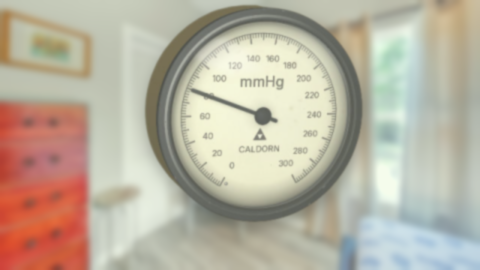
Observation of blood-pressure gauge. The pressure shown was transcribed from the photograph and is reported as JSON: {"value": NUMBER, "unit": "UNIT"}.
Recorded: {"value": 80, "unit": "mmHg"}
